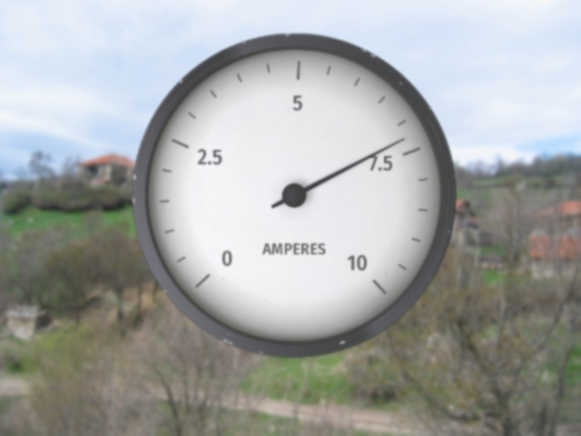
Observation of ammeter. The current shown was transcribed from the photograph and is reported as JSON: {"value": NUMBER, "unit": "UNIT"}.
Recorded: {"value": 7.25, "unit": "A"}
